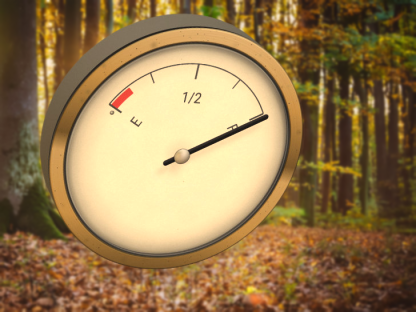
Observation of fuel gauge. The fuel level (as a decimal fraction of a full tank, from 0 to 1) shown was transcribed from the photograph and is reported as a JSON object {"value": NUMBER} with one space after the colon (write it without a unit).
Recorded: {"value": 1}
